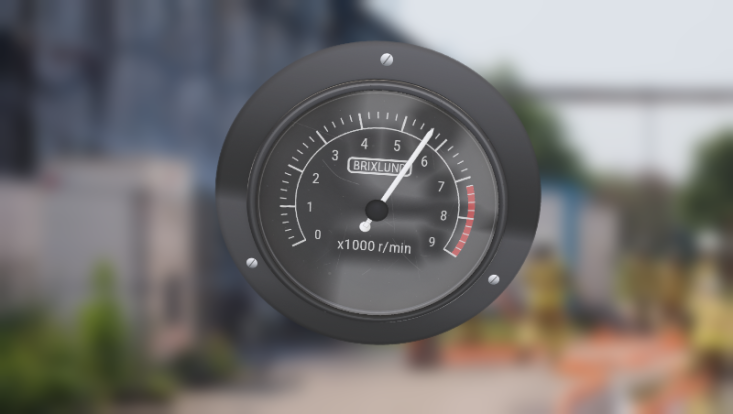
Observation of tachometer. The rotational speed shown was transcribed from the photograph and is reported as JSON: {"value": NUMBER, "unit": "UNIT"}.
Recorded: {"value": 5600, "unit": "rpm"}
